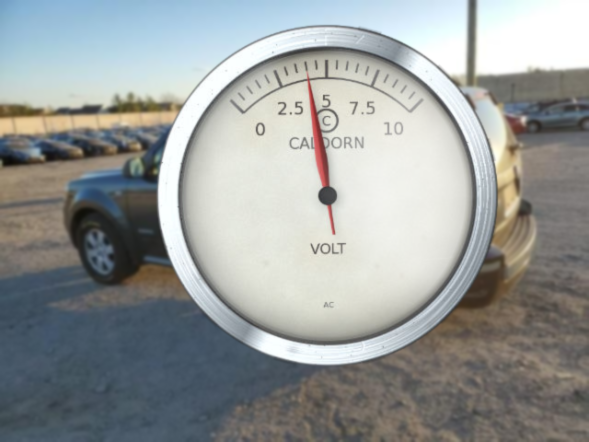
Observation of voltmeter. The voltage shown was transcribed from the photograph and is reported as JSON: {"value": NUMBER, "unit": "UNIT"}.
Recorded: {"value": 4, "unit": "V"}
